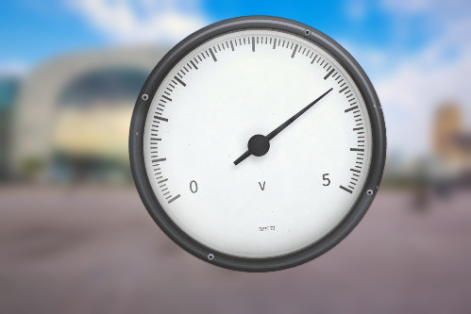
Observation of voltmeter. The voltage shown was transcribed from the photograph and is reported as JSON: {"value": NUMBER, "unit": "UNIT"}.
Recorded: {"value": 3.65, "unit": "V"}
